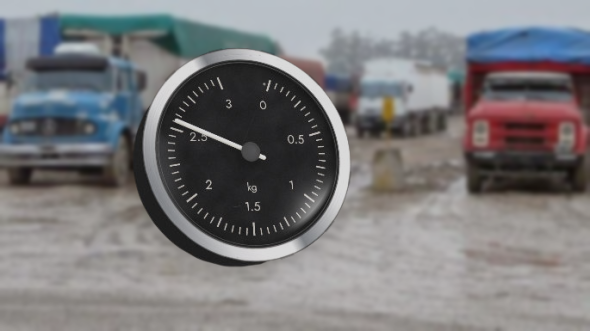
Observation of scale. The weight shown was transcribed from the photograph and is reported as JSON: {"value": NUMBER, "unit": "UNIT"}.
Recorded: {"value": 2.55, "unit": "kg"}
